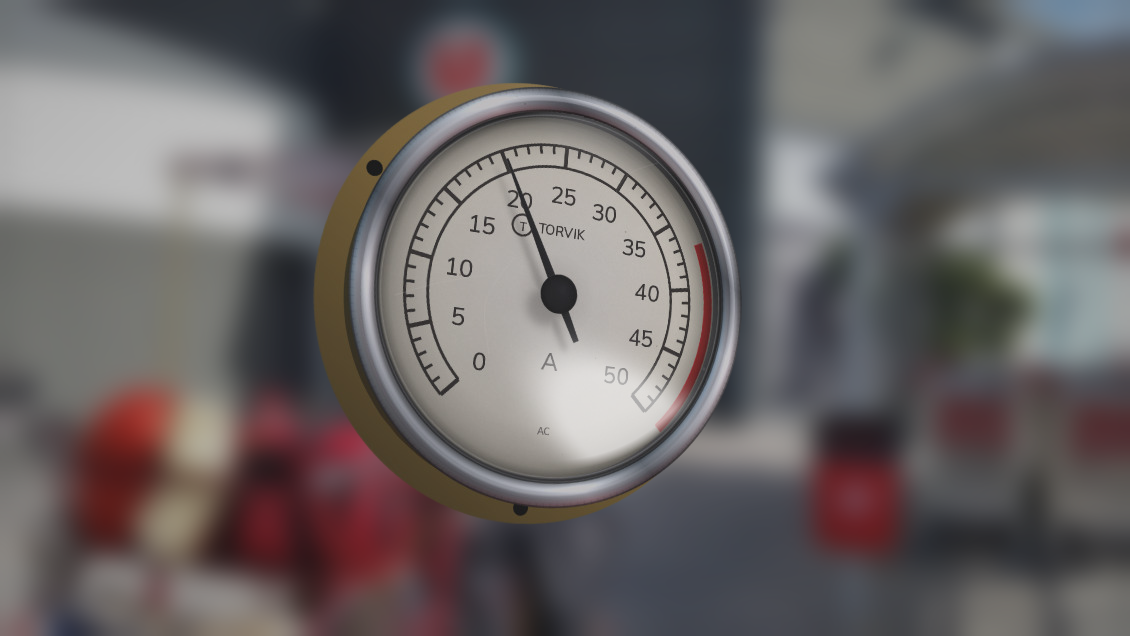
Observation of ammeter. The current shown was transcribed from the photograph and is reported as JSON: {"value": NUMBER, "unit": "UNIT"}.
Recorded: {"value": 20, "unit": "A"}
